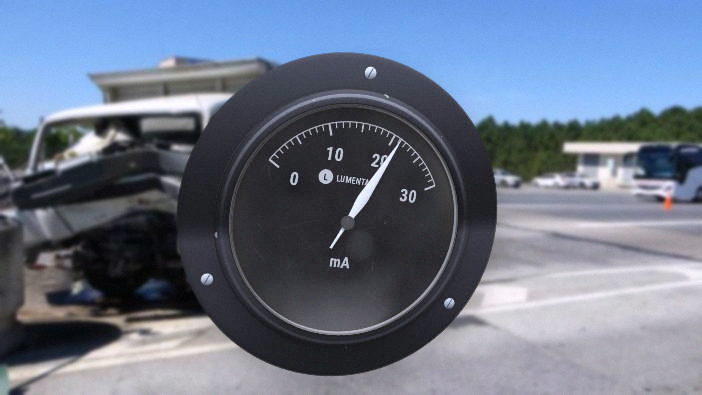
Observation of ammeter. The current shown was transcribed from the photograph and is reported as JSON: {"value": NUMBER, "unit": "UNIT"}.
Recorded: {"value": 21, "unit": "mA"}
